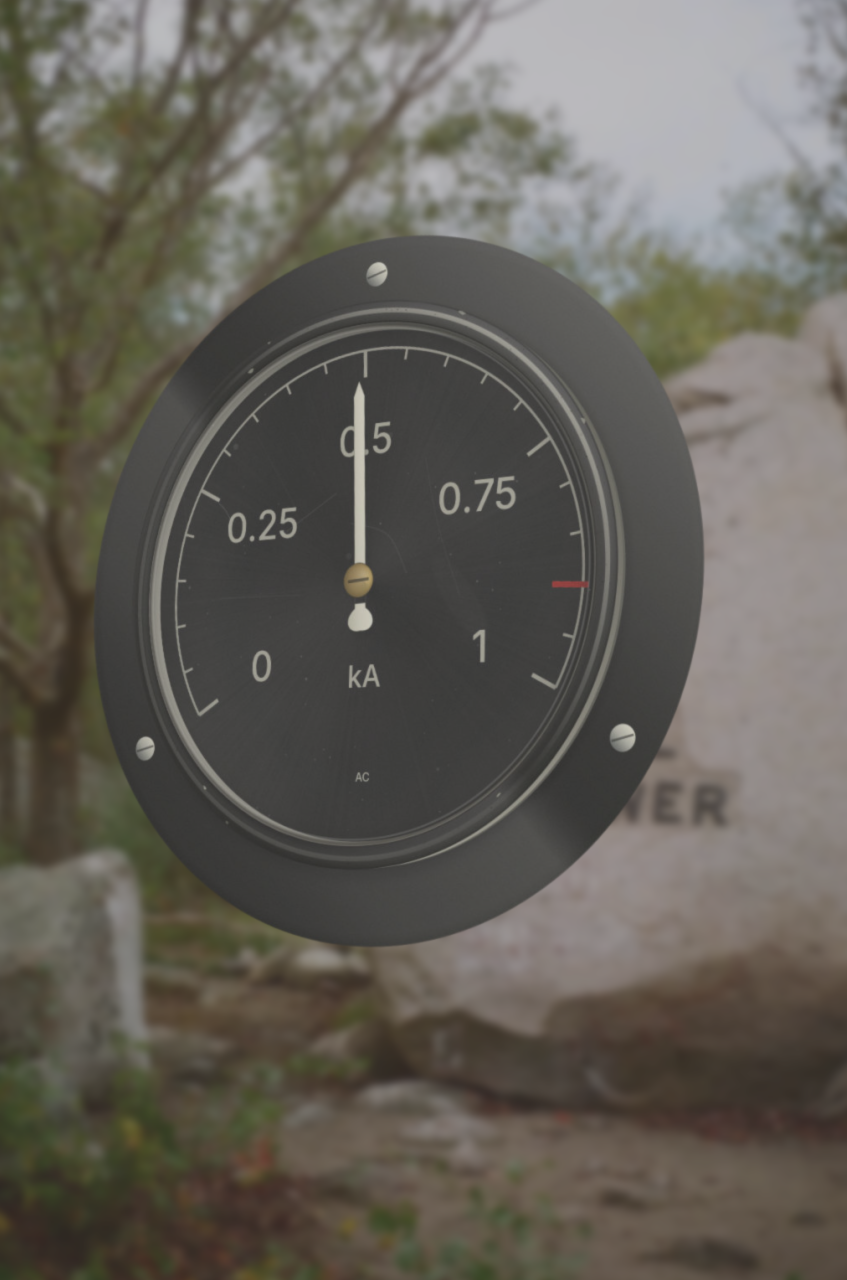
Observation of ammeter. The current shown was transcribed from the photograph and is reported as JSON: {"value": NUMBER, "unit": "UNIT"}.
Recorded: {"value": 0.5, "unit": "kA"}
